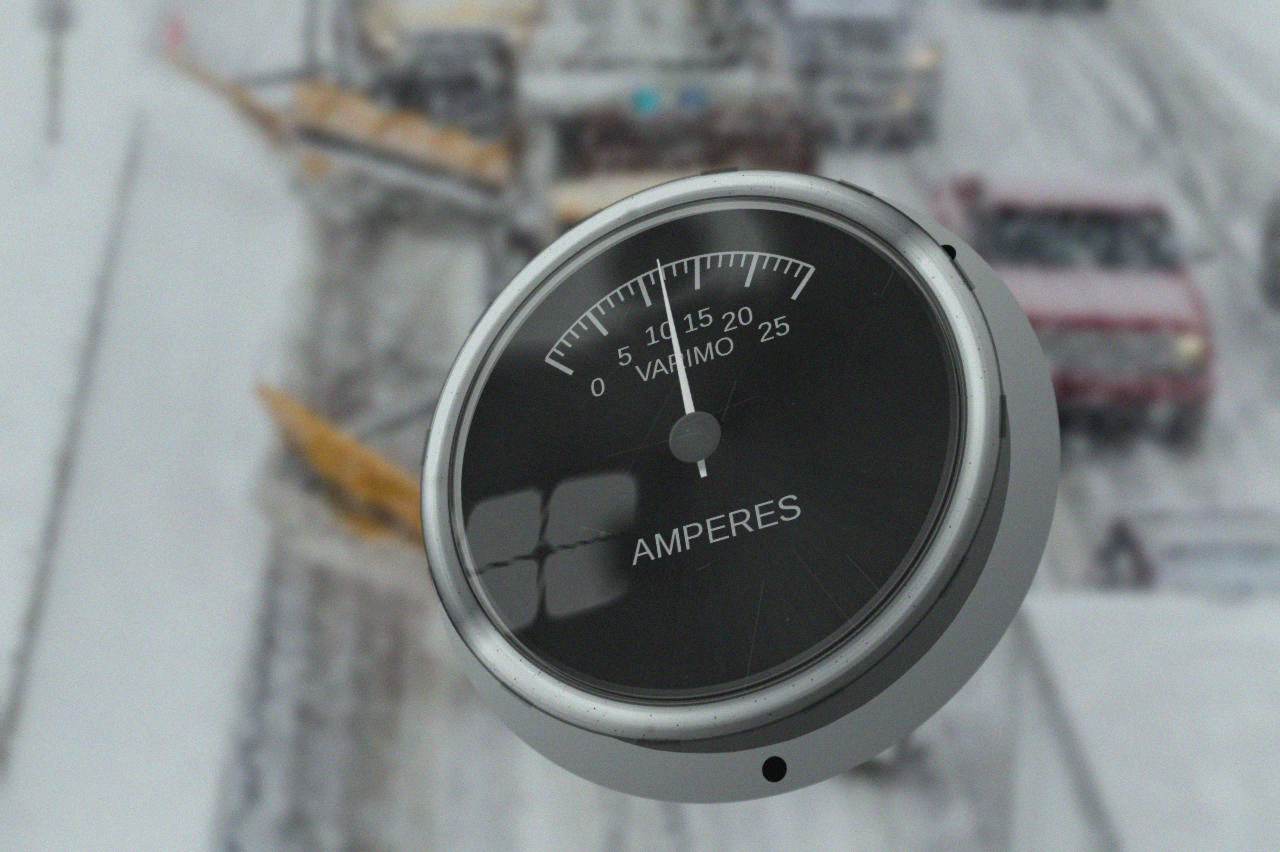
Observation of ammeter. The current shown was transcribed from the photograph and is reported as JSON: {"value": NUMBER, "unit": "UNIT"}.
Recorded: {"value": 12, "unit": "A"}
